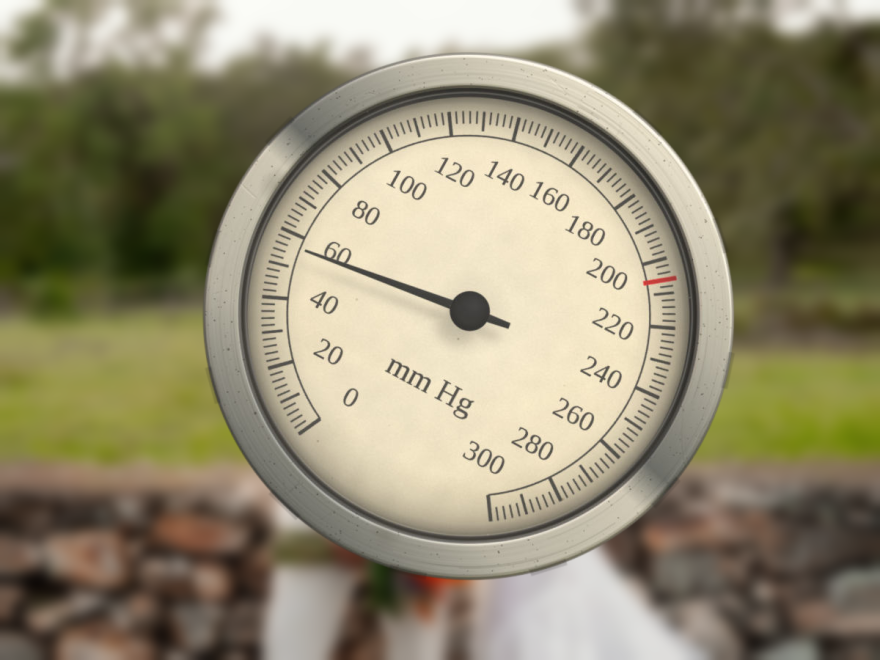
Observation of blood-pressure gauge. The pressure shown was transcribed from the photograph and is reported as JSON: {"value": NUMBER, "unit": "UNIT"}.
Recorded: {"value": 56, "unit": "mmHg"}
